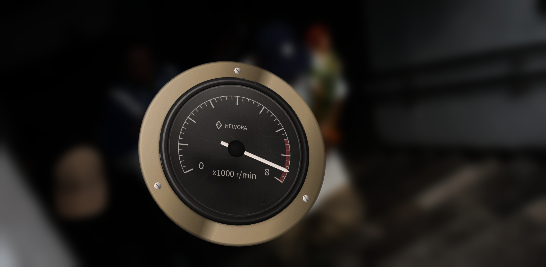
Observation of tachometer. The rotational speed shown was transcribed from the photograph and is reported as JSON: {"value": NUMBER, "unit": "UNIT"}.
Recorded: {"value": 7600, "unit": "rpm"}
